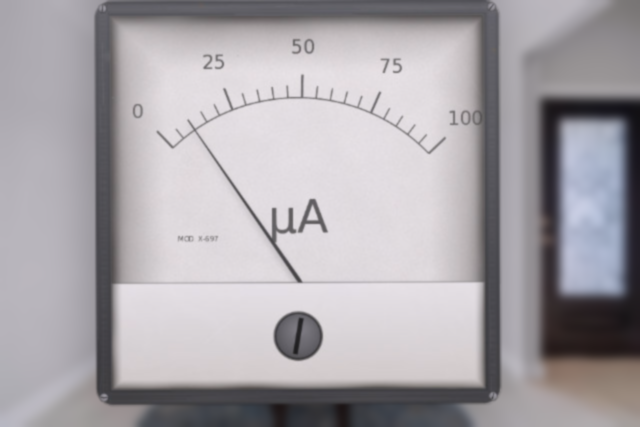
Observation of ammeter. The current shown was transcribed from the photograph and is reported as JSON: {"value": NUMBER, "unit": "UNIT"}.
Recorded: {"value": 10, "unit": "µA"}
